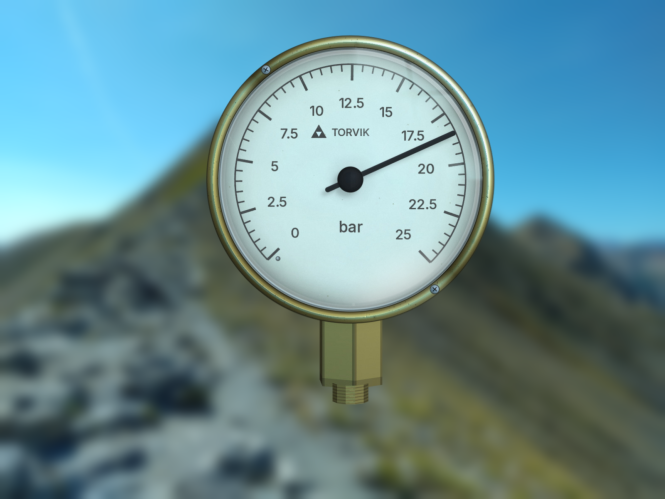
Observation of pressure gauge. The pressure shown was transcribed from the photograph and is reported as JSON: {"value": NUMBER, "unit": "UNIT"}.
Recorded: {"value": 18.5, "unit": "bar"}
